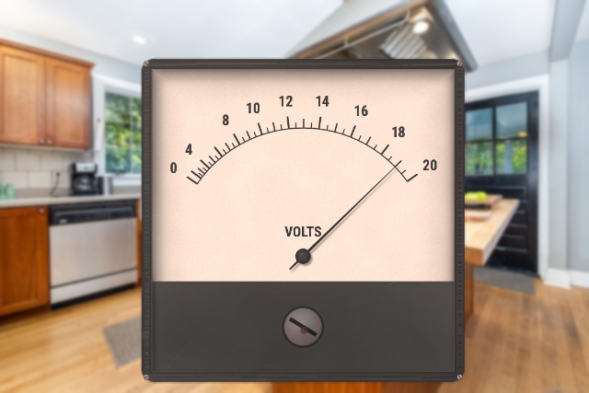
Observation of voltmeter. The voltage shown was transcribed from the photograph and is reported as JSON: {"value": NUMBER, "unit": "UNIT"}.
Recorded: {"value": 19, "unit": "V"}
